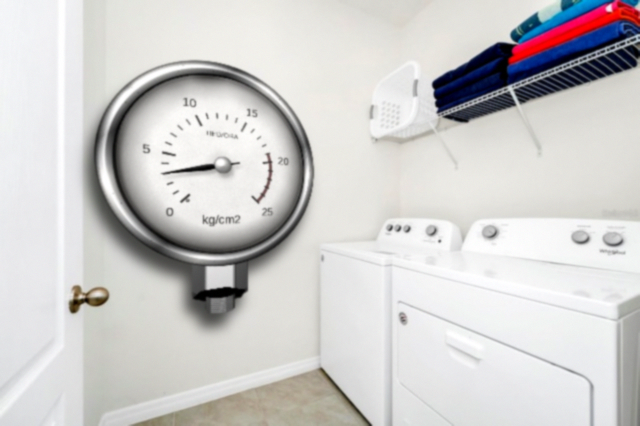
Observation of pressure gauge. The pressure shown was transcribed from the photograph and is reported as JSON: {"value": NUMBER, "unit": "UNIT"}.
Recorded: {"value": 3, "unit": "kg/cm²"}
